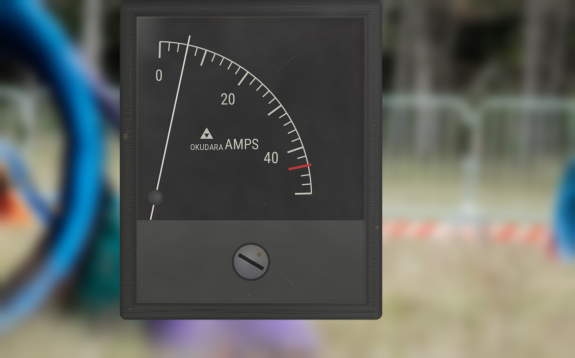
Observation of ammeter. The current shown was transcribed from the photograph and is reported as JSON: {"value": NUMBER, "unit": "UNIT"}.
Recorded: {"value": 6, "unit": "A"}
